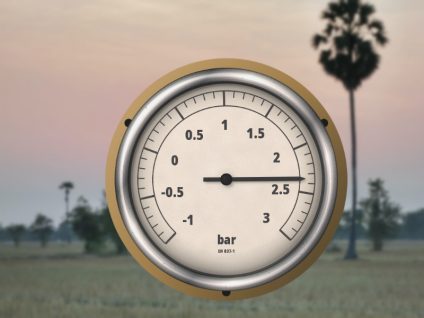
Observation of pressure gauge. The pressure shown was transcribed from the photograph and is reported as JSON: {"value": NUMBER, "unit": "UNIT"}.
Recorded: {"value": 2.35, "unit": "bar"}
